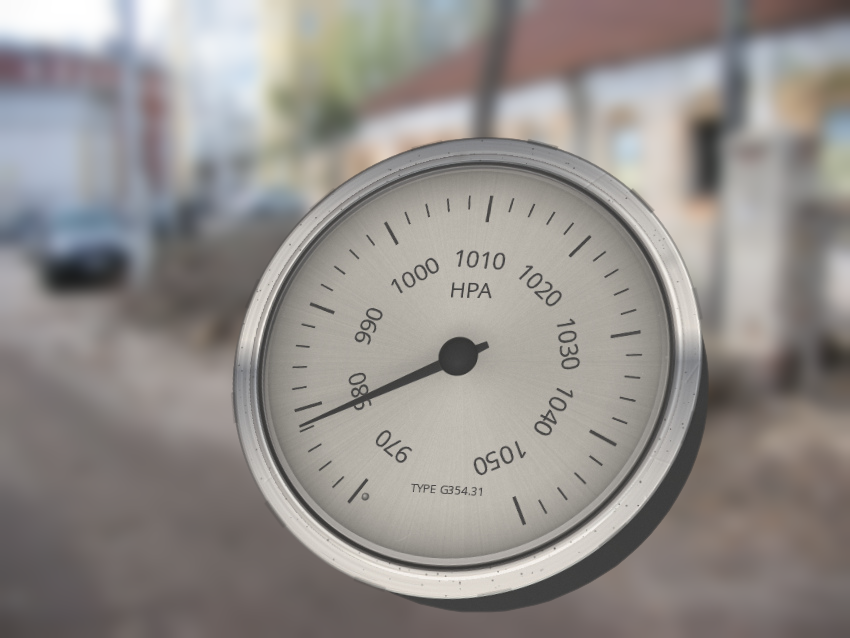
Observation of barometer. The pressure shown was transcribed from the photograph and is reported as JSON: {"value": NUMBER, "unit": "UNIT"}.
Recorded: {"value": 978, "unit": "hPa"}
